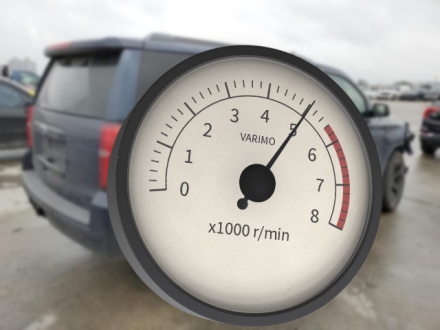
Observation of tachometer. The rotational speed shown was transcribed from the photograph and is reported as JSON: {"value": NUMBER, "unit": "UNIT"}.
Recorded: {"value": 5000, "unit": "rpm"}
